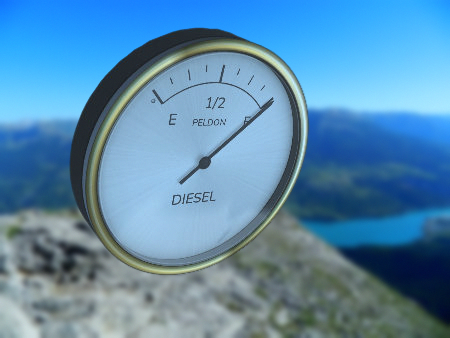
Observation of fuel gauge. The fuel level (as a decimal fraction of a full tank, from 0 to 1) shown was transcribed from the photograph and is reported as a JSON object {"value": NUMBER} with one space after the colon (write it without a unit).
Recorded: {"value": 1}
